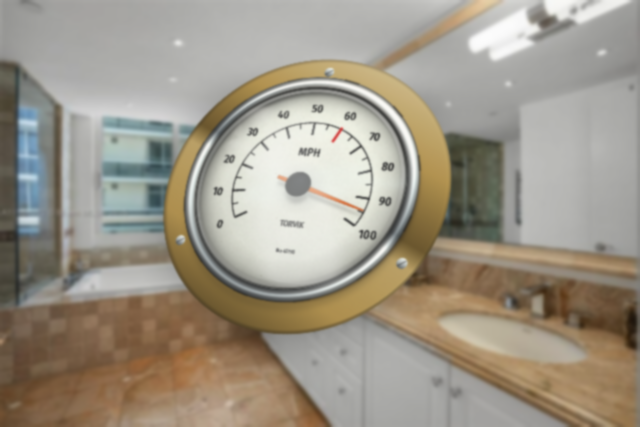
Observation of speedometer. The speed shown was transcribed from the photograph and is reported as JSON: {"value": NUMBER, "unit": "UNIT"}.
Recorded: {"value": 95, "unit": "mph"}
